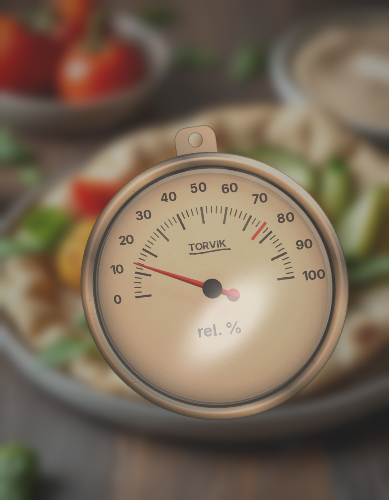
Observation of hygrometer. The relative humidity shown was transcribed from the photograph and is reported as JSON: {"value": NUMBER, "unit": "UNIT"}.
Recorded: {"value": 14, "unit": "%"}
